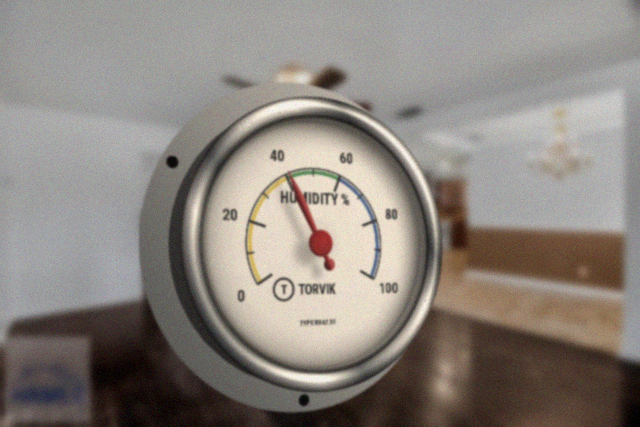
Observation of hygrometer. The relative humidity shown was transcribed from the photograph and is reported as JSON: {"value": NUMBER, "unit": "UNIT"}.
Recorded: {"value": 40, "unit": "%"}
